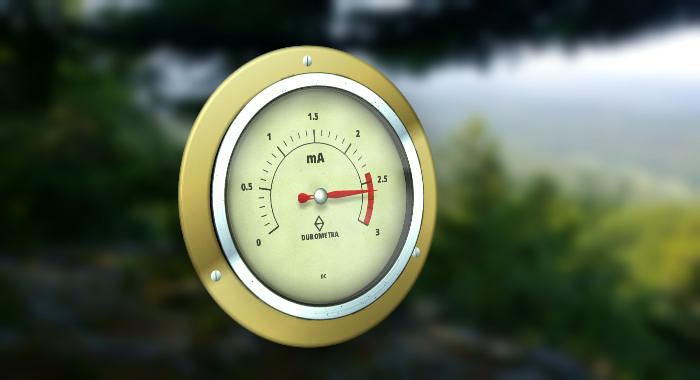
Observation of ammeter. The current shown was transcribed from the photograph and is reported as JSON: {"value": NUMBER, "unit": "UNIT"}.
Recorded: {"value": 2.6, "unit": "mA"}
